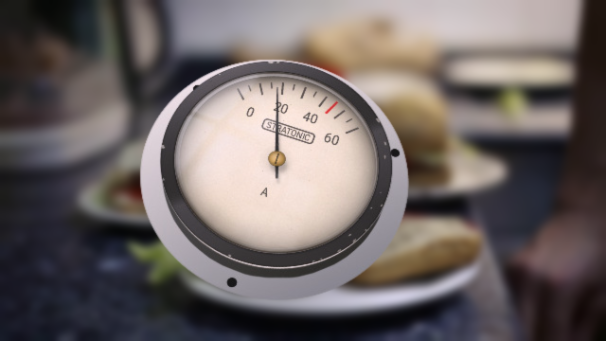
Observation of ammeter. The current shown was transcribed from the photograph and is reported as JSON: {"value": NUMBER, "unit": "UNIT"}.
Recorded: {"value": 17.5, "unit": "A"}
